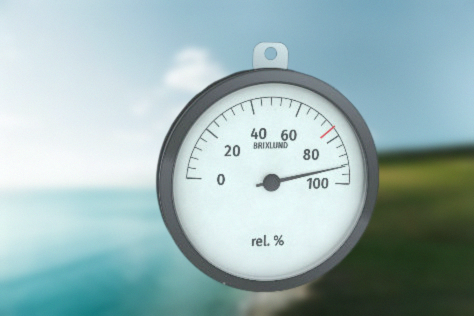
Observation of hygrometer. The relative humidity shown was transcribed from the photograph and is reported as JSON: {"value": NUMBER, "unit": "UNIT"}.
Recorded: {"value": 92, "unit": "%"}
